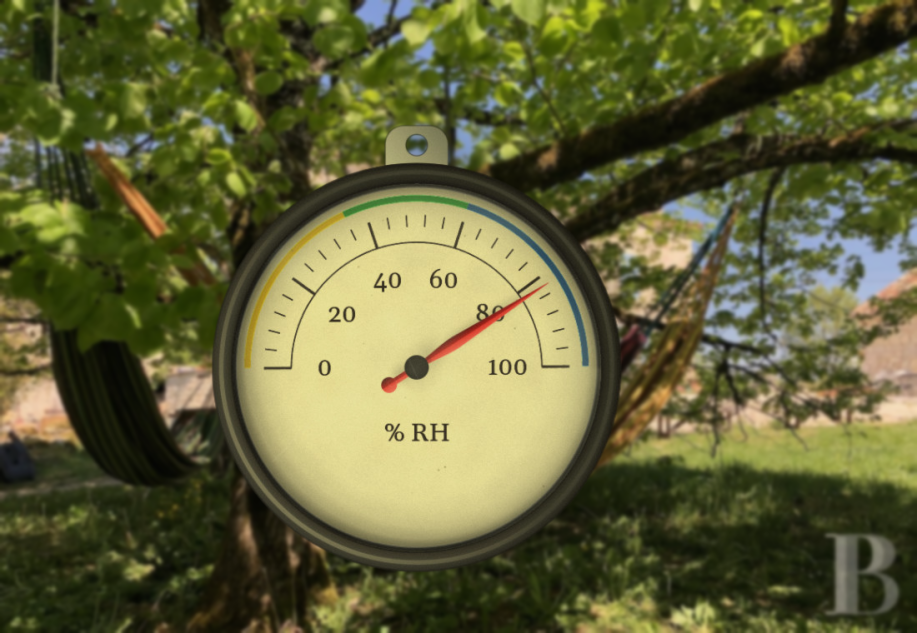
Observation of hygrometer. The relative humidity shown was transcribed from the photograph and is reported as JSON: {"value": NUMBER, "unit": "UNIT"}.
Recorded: {"value": 82, "unit": "%"}
